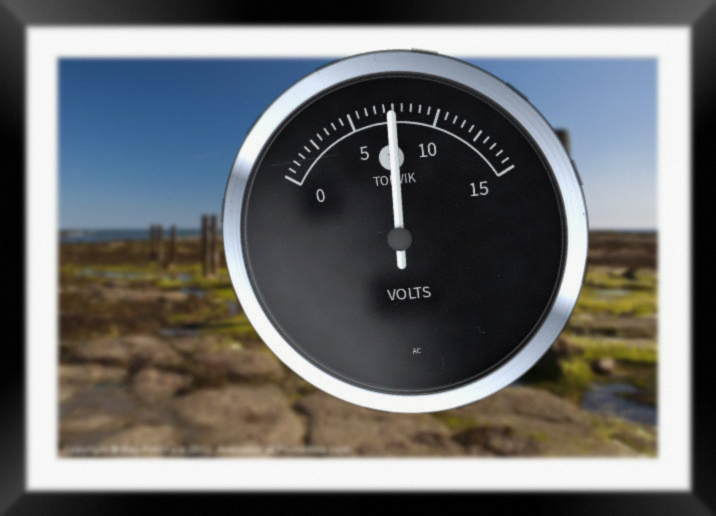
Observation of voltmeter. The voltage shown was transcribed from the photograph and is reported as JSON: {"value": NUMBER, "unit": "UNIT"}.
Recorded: {"value": 7.5, "unit": "V"}
